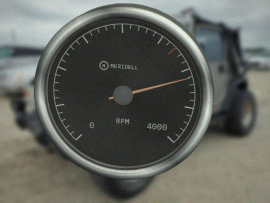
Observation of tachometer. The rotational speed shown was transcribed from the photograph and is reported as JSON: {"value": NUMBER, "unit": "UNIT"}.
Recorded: {"value": 3100, "unit": "rpm"}
